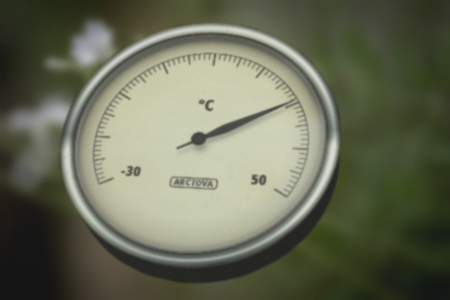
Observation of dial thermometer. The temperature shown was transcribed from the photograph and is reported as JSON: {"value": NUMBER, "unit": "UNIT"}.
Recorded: {"value": 30, "unit": "°C"}
